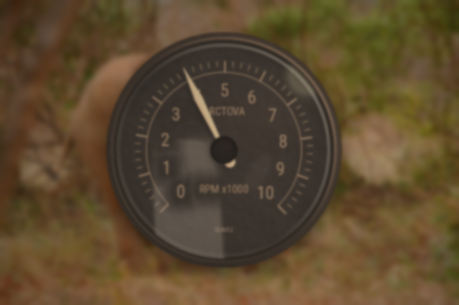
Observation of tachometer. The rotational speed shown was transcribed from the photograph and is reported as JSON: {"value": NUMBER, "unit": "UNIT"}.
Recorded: {"value": 4000, "unit": "rpm"}
